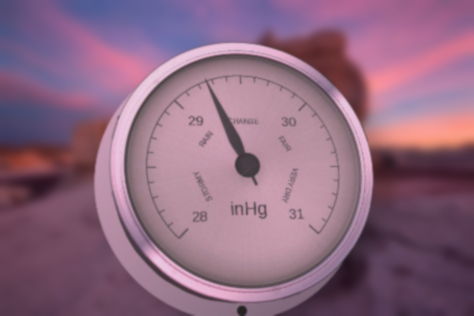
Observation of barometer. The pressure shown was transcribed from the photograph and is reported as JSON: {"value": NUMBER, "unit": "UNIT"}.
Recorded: {"value": 29.25, "unit": "inHg"}
